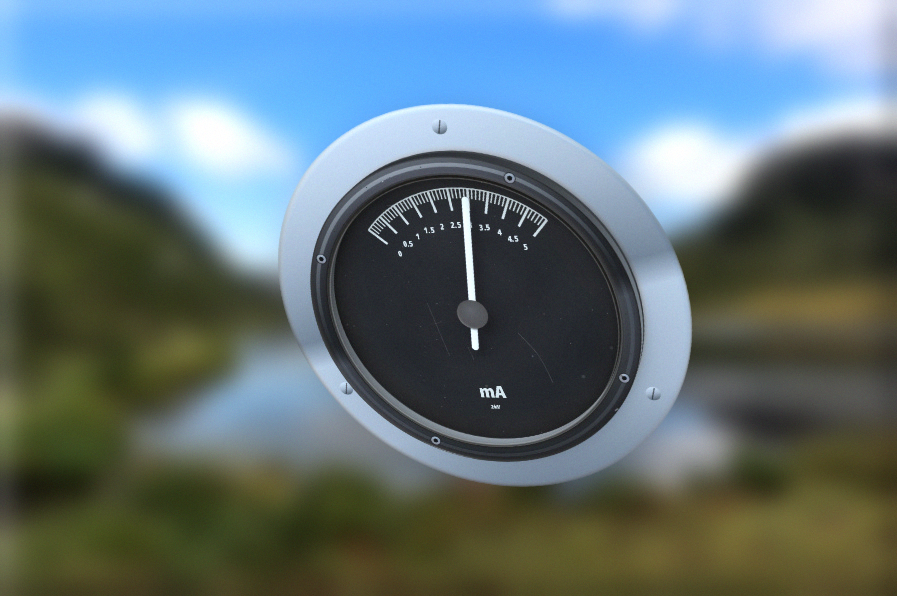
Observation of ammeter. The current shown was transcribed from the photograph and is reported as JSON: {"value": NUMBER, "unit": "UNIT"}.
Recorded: {"value": 3, "unit": "mA"}
